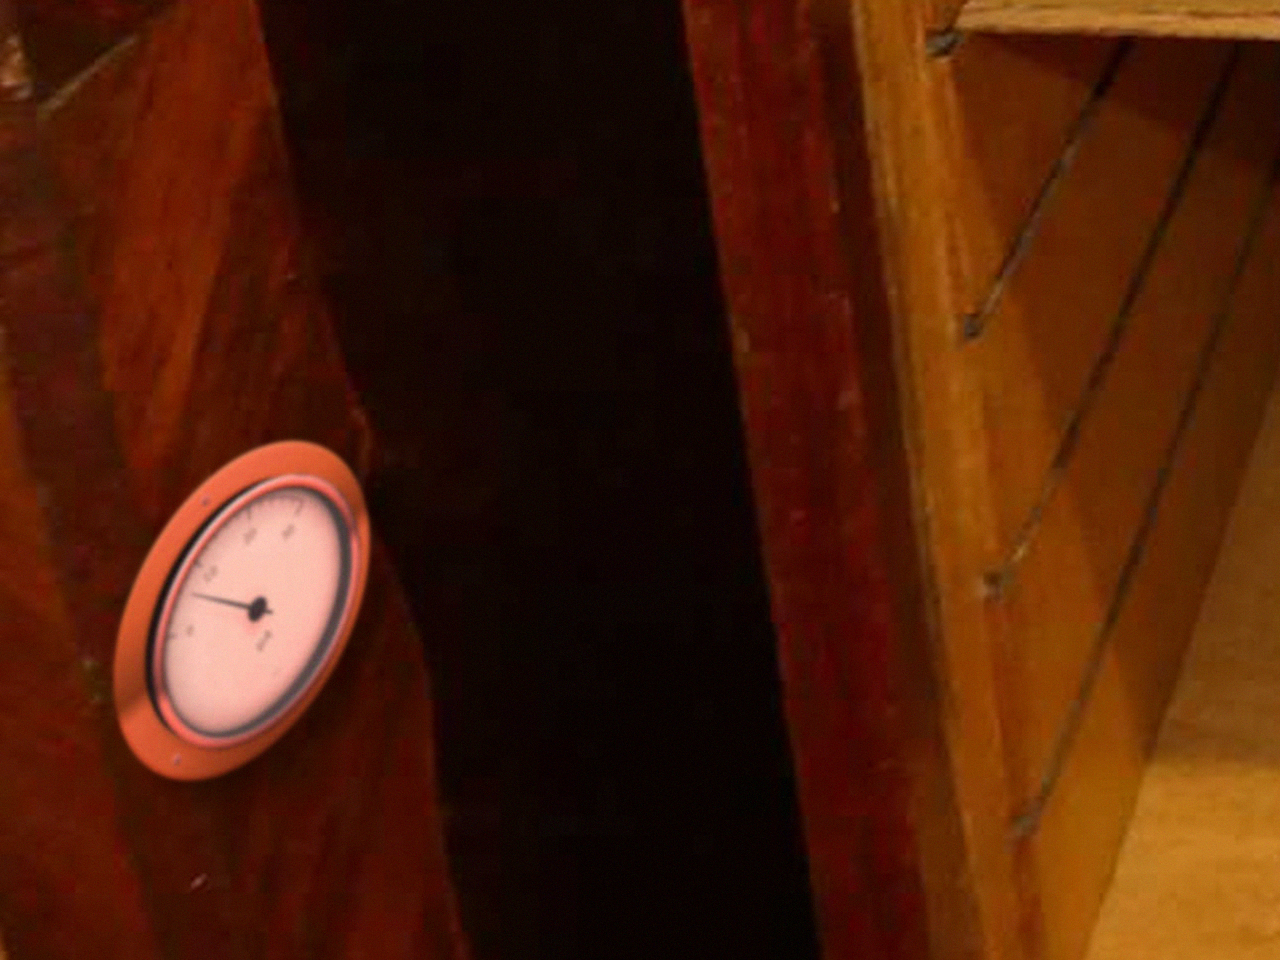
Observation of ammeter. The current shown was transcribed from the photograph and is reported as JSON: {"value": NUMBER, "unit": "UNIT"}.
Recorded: {"value": 6, "unit": "µA"}
